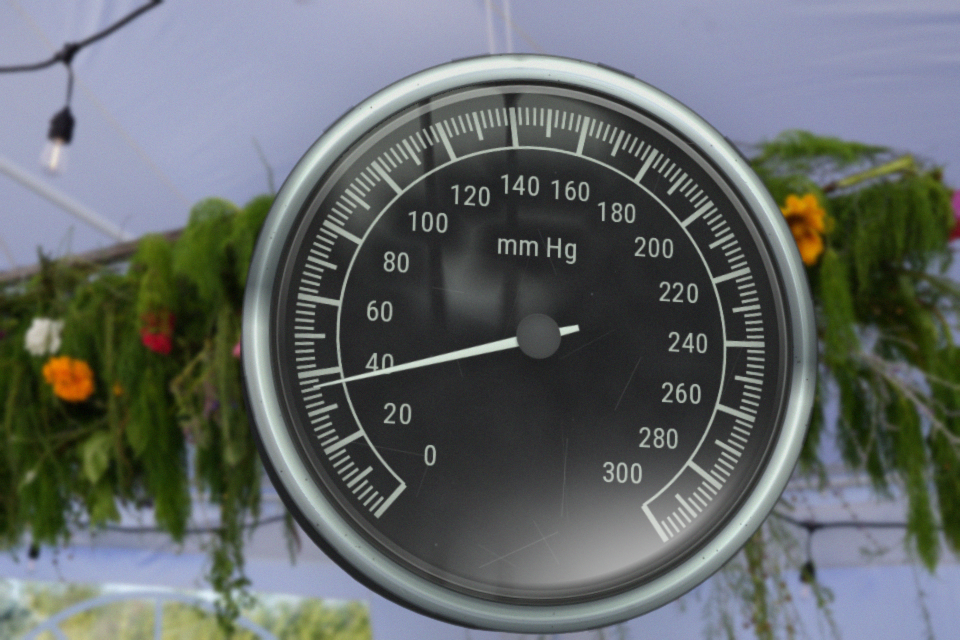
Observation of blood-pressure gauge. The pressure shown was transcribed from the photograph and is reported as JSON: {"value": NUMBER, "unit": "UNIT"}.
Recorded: {"value": 36, "unit": "mmHg"}
